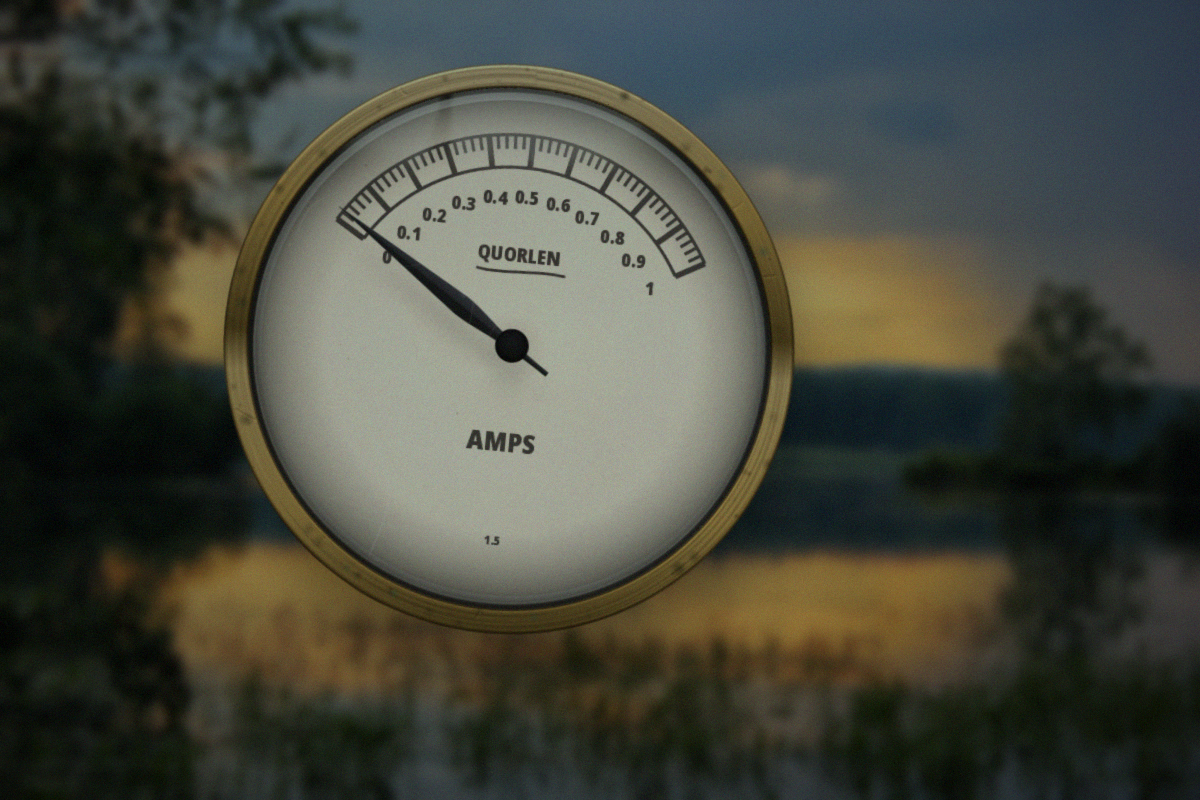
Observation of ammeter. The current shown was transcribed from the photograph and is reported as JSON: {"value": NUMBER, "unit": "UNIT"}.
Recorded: {"value": 0.02, "unit": "A"}
